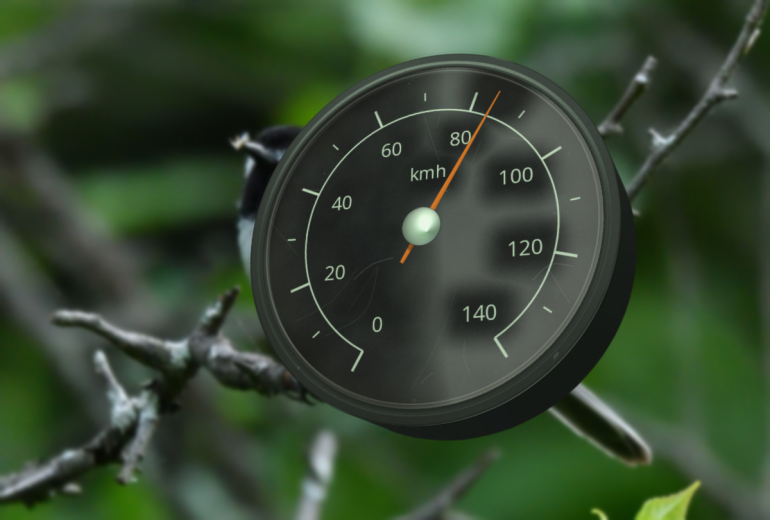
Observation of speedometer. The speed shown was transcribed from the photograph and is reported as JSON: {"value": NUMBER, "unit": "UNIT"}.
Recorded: {"value": 85, "unit": "km/h"}
